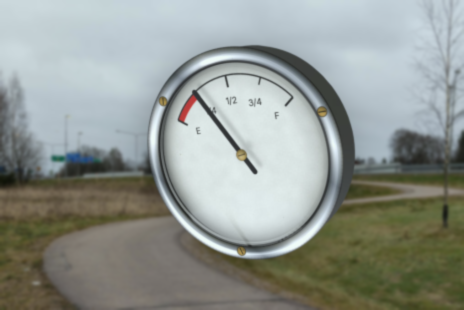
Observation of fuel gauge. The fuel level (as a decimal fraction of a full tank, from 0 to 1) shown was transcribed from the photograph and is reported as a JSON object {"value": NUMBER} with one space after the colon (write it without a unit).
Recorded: {"value": 0.25}
